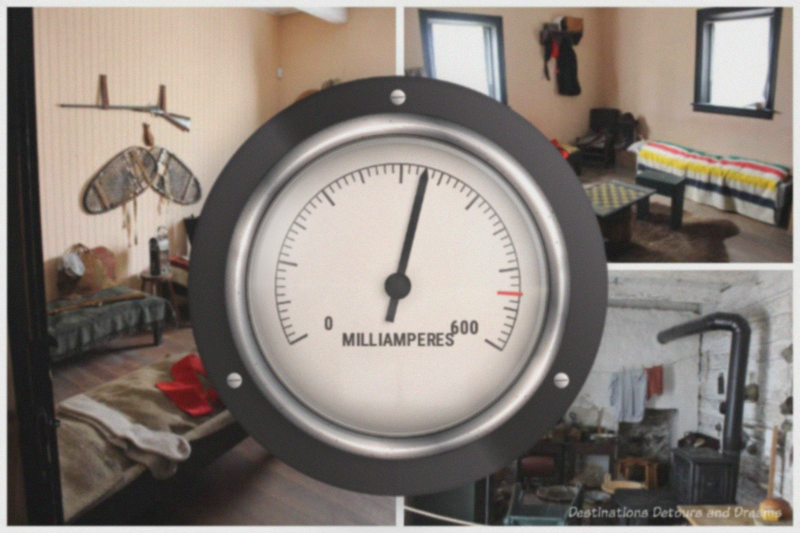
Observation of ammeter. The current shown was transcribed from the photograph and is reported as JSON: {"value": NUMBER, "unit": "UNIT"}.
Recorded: {"value": 330, "unit": "mA"}
